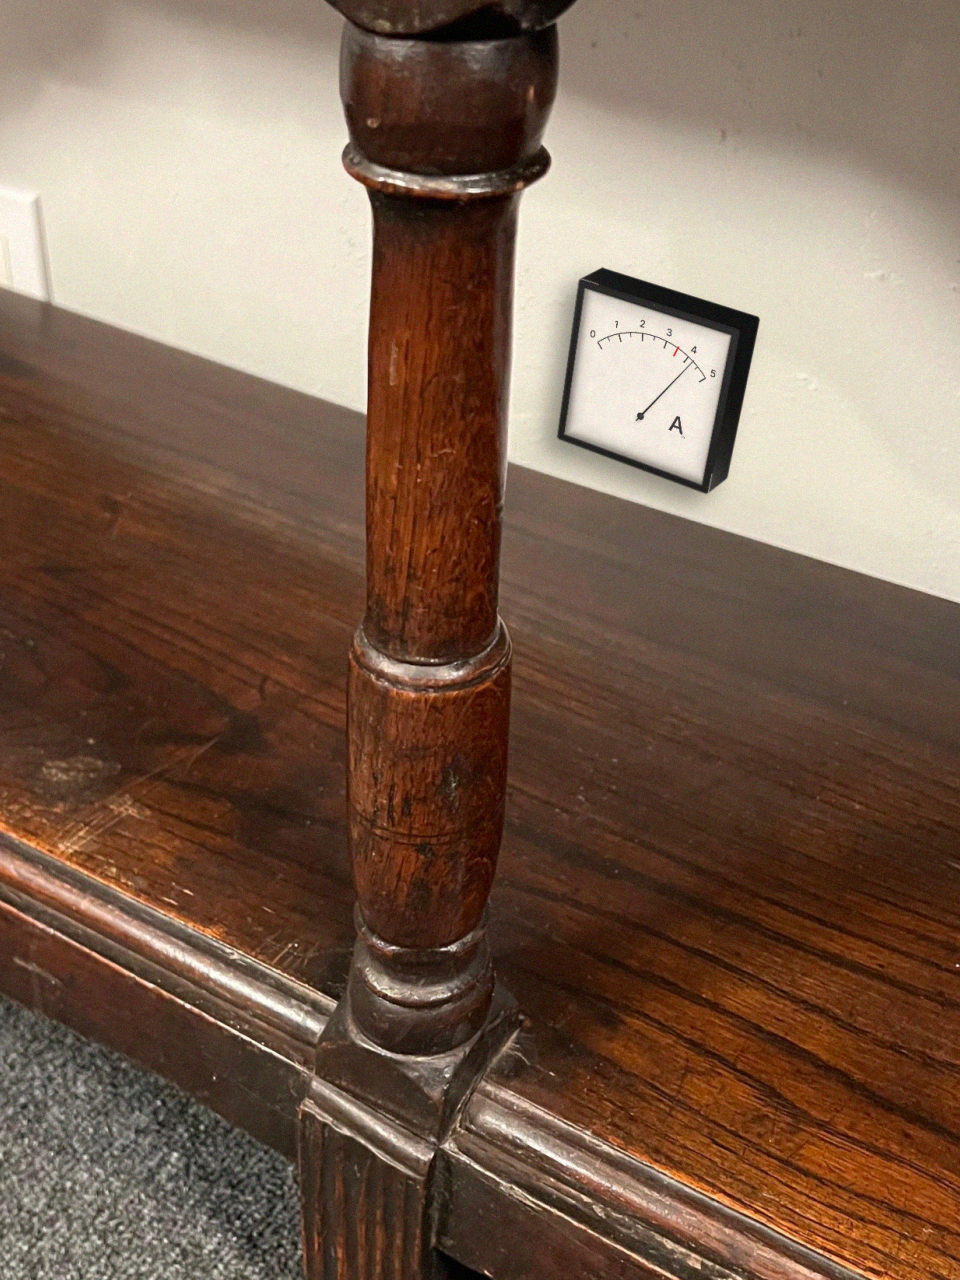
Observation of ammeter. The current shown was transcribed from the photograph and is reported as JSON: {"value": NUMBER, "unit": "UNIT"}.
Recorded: {"value": 4.25, "unit": "A"}
